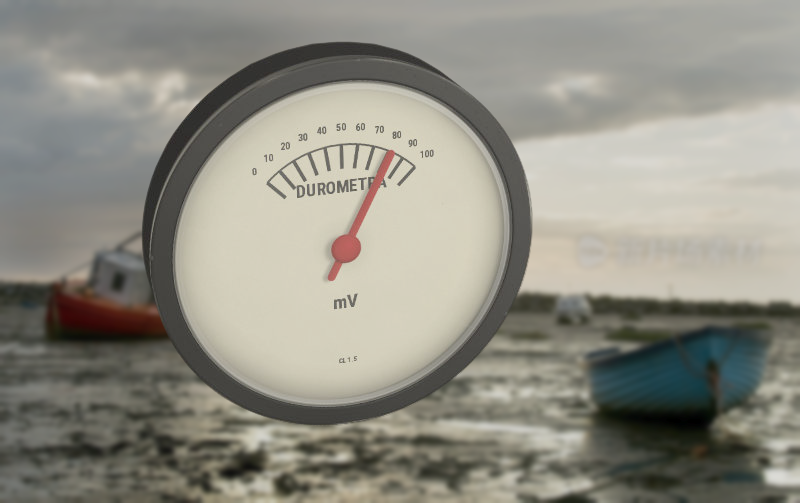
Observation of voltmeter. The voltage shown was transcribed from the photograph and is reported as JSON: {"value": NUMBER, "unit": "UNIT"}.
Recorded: {"value": 80, "unit": "mV"}
